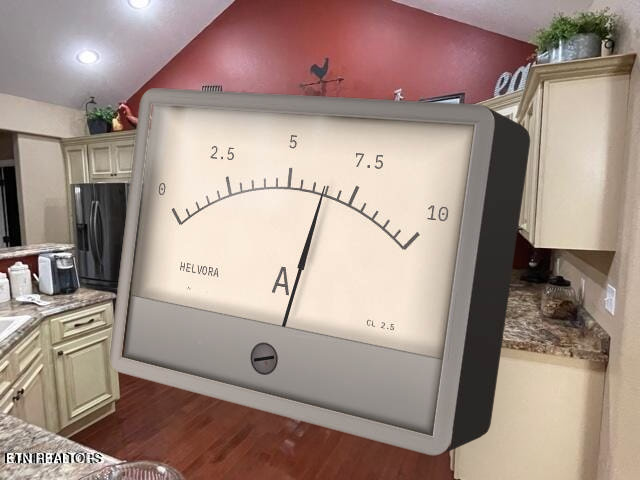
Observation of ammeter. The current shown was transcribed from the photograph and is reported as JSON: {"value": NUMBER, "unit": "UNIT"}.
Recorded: {"value": 6.5, "unit": "A"}
